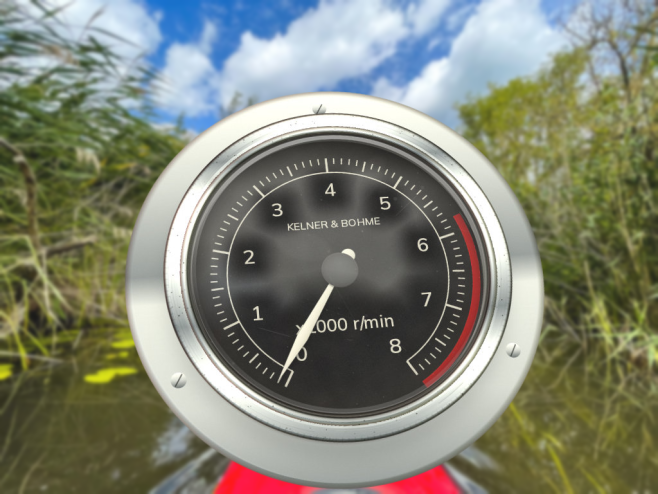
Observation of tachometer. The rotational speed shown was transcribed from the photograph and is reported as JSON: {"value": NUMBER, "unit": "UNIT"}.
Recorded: {"value": 100, "unit": "rpm"}
